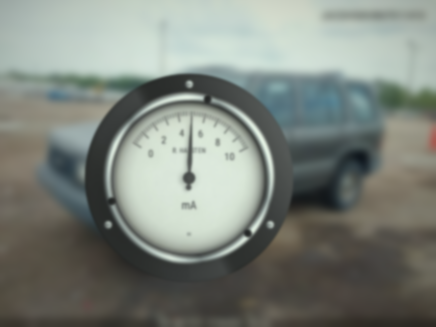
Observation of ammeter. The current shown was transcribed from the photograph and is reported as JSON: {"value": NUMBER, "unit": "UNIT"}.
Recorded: {"value": 5, "unit": "mA"}
